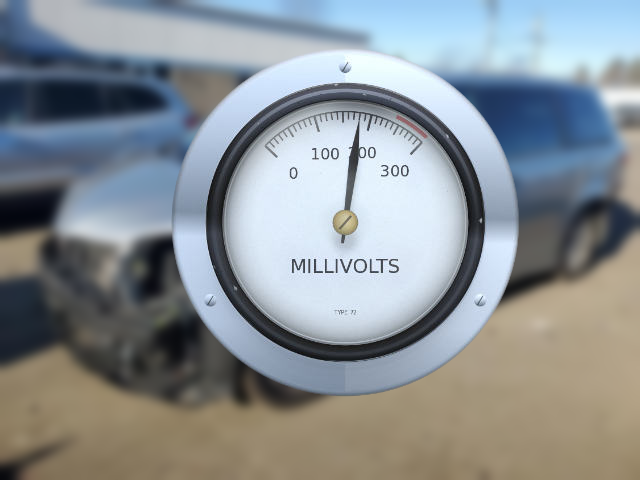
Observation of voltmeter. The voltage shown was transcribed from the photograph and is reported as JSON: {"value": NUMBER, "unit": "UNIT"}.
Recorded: {"value": 180, "unit": "mV"}
